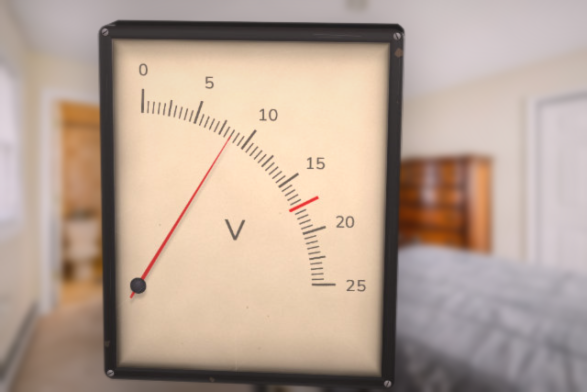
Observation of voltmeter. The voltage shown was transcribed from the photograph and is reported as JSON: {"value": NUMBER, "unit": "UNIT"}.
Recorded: {"value": 8.5, "unit": "V"}
